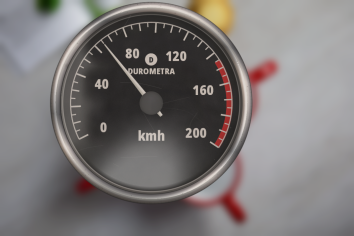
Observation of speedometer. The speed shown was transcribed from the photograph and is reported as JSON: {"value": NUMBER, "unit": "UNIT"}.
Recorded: {"value": 65, "unit": "km/h"}
